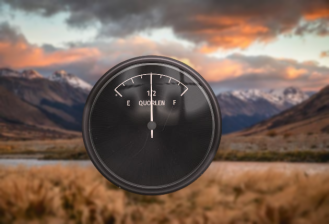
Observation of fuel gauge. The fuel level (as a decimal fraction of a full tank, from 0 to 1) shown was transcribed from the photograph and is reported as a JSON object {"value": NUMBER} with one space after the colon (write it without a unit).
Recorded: {"value": 0.5}
